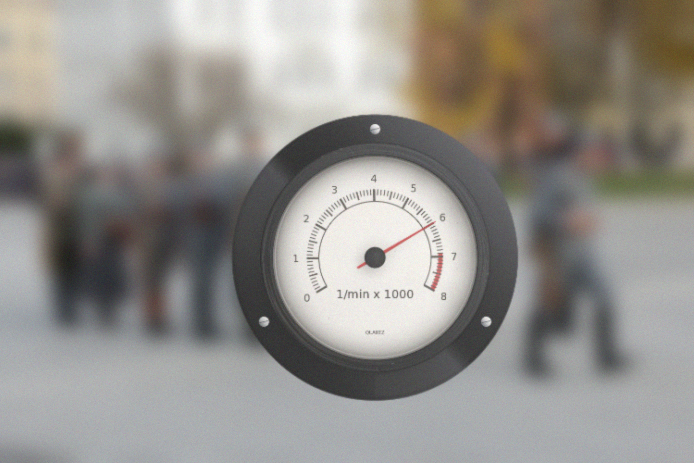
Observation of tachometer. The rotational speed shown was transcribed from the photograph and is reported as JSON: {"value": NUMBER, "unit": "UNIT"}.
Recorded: {"value": 6000, "unit": "rpm"}
